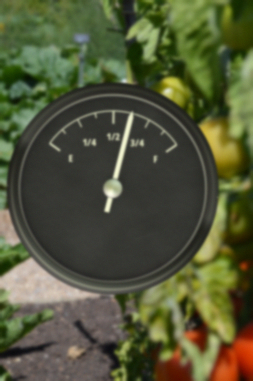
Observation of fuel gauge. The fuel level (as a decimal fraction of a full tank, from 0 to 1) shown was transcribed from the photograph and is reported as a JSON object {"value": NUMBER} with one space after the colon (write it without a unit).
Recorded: {"value": 0.625}
